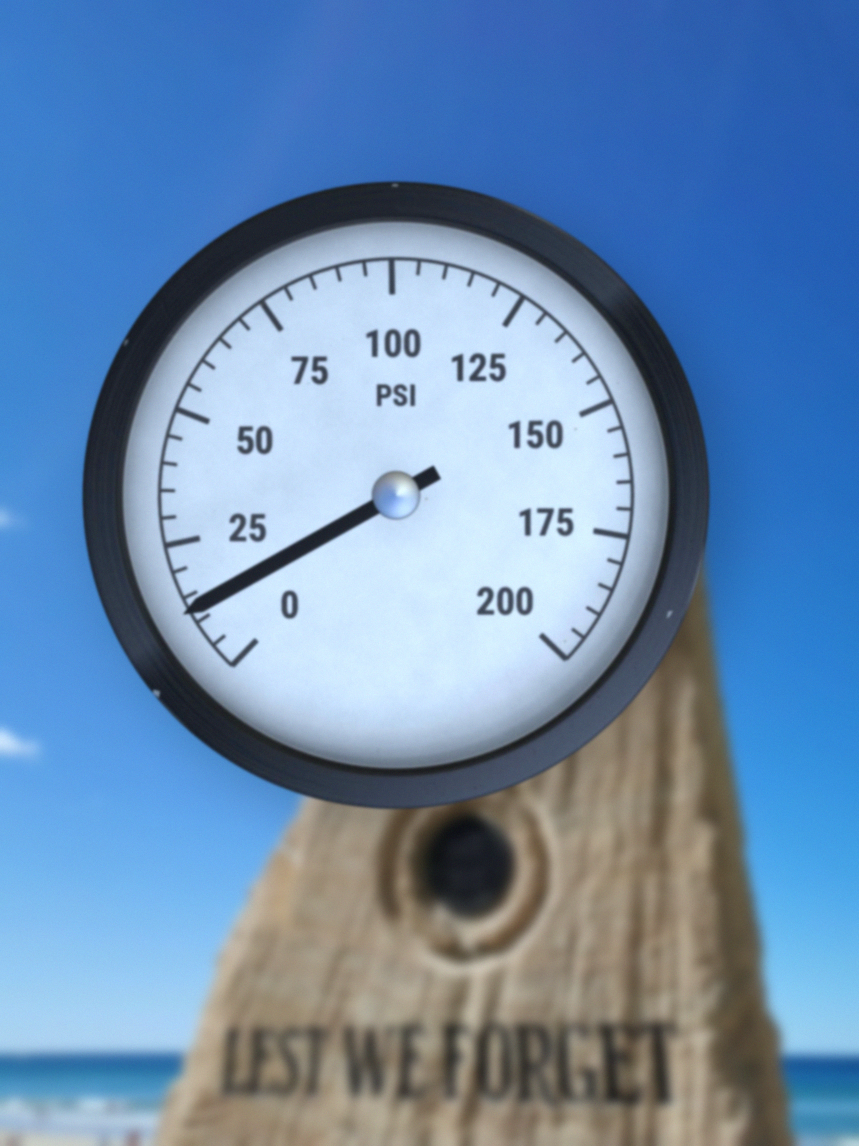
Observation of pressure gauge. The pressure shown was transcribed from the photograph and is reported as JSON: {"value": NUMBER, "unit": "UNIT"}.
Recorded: {"value": 12.5, "unit": "psi"}
